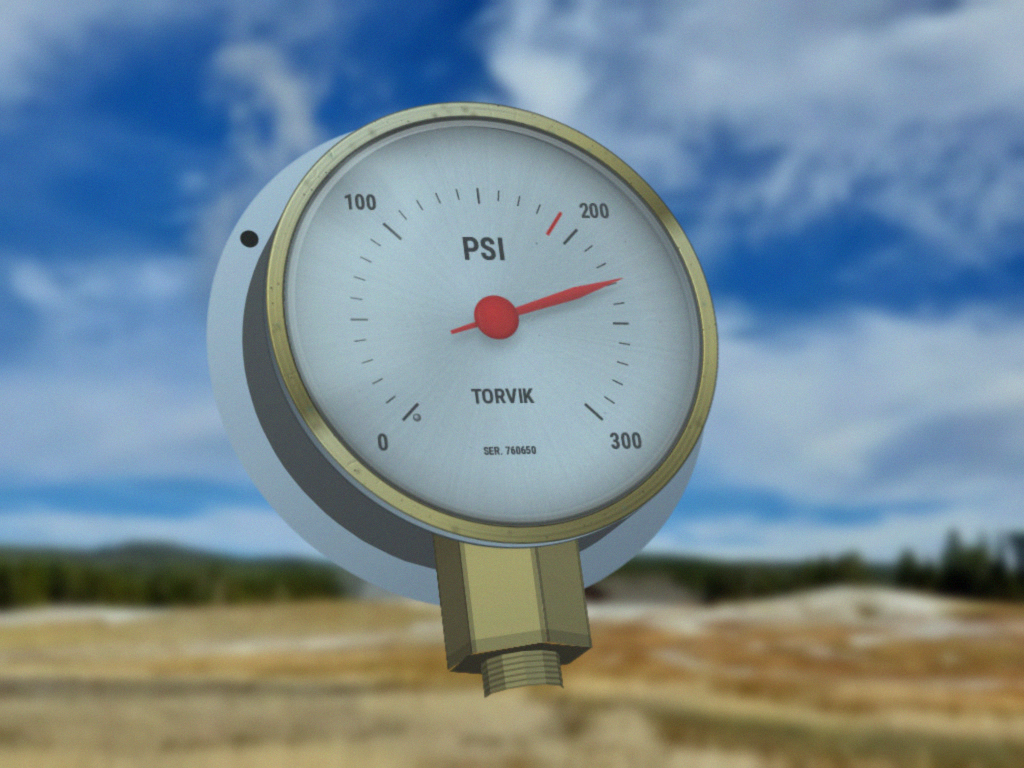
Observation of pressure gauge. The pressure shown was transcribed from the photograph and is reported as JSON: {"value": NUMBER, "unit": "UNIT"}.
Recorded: {"value": 230, "unit": "psi"}
